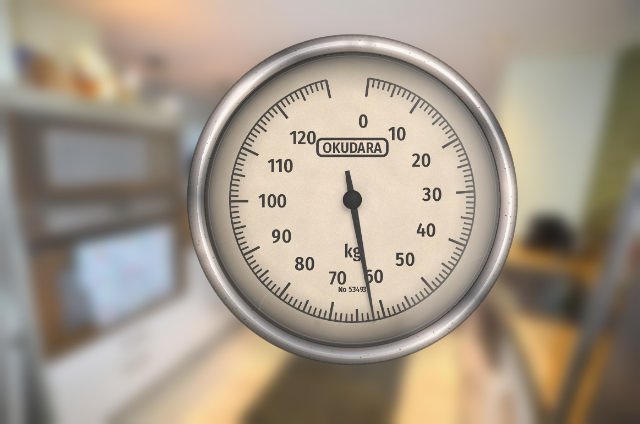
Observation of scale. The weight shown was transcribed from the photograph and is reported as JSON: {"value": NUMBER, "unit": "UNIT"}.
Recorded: {"value": 62, "unit": "kg"}
